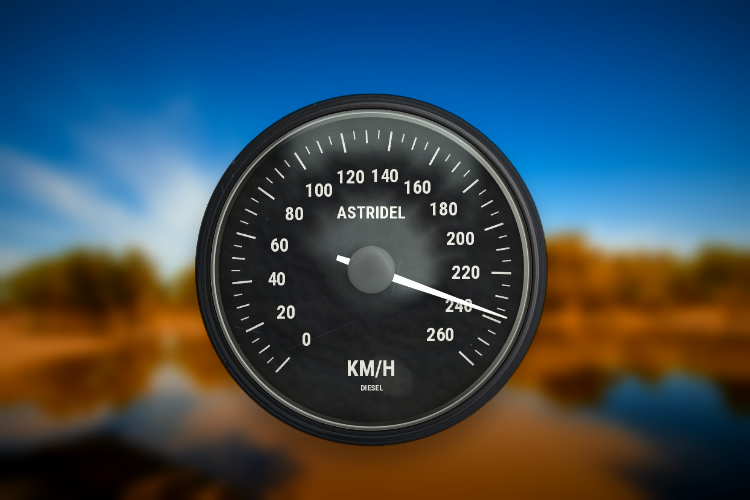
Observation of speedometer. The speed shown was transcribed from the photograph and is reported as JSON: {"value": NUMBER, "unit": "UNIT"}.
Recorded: {"value": 237.5, "unit": "km/h"}
